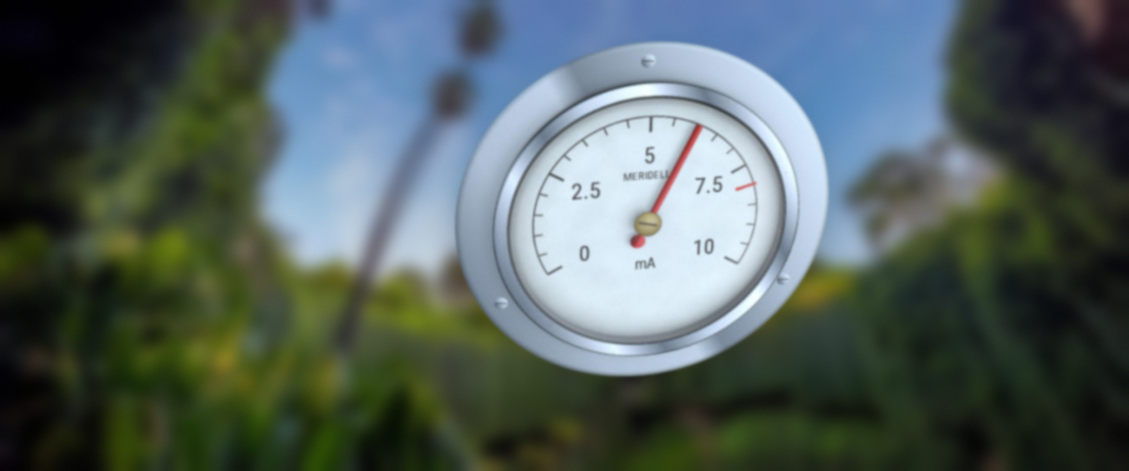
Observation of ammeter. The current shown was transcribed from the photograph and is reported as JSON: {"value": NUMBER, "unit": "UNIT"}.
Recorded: {"value": 6, "unit": "mA"}
